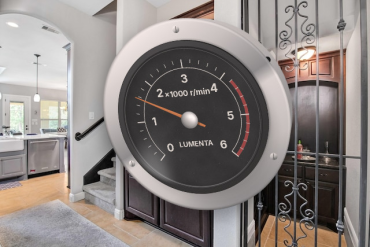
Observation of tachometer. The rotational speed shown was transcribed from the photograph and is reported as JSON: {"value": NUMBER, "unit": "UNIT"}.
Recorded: {"value": 1600, "unit": "rpm"}
